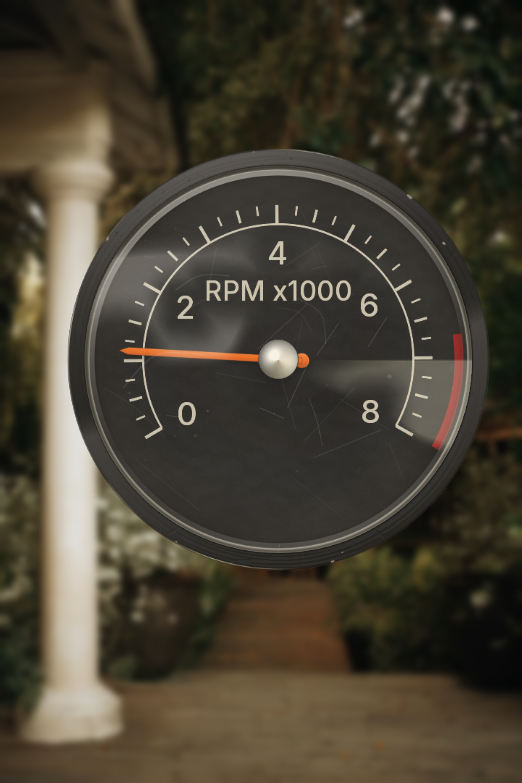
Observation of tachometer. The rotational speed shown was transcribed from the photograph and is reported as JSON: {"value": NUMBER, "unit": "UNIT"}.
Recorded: {"value": 1125, "unit": "rpm"}
